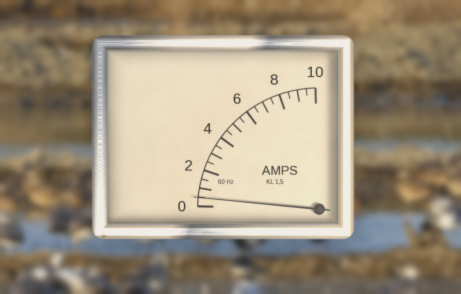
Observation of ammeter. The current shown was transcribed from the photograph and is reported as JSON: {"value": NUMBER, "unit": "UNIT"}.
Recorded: {"value": 0.5, "unit": "A"}
